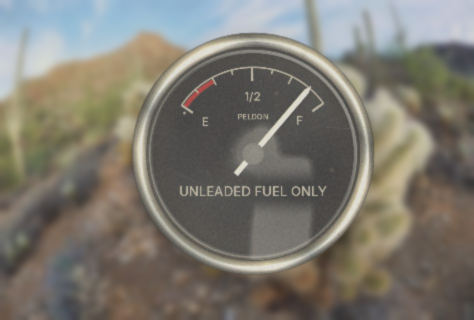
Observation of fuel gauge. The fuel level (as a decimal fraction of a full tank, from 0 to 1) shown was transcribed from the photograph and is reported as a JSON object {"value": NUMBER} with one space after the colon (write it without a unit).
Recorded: {"value": 0.875}
